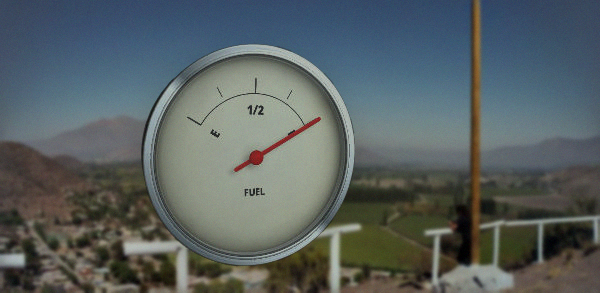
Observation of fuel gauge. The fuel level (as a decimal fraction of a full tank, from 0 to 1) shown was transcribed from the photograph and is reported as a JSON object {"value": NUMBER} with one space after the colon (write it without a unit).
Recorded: {"value": 1}
